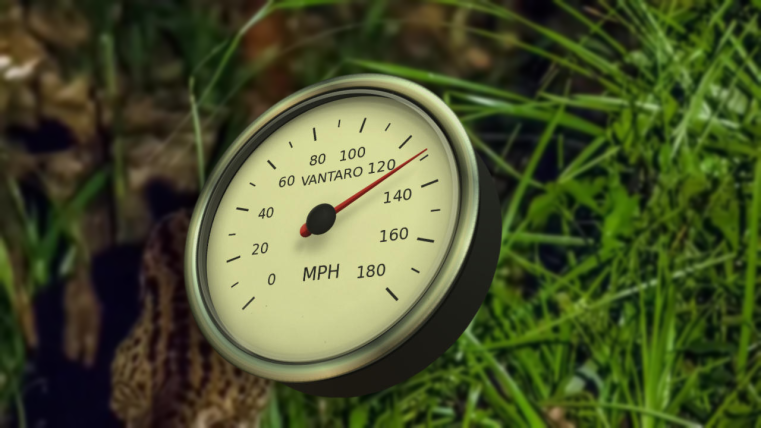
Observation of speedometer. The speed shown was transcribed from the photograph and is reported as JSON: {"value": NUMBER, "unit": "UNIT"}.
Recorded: {"value": 130, "unit": "mph"}
